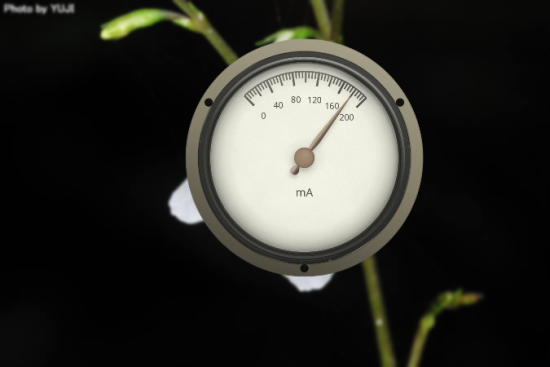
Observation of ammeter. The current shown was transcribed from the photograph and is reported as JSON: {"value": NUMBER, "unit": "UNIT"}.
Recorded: {"value": 180, "unit": "mA"}
